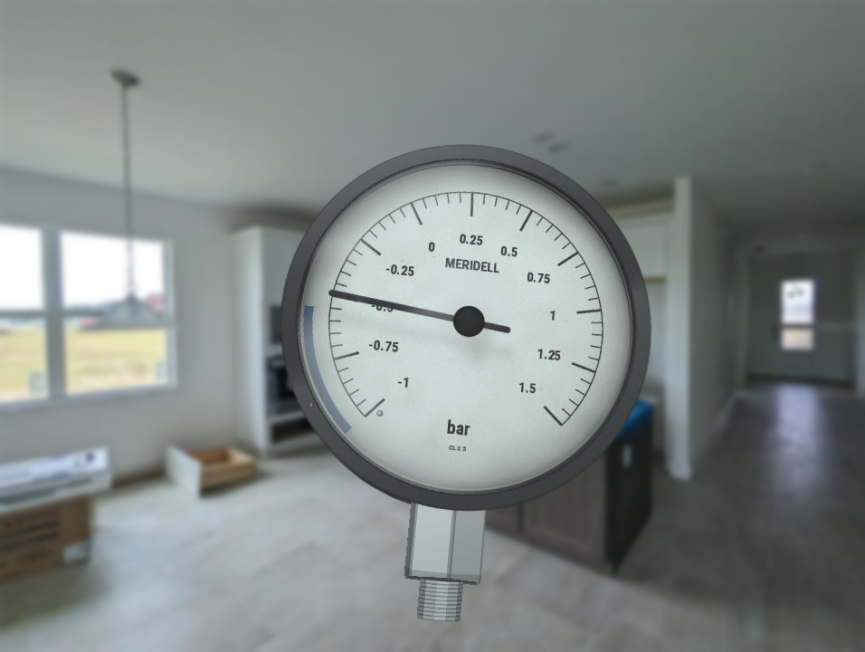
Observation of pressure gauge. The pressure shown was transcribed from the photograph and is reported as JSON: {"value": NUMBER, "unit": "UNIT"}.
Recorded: {"value": -0.5, "unit": "bar"}
